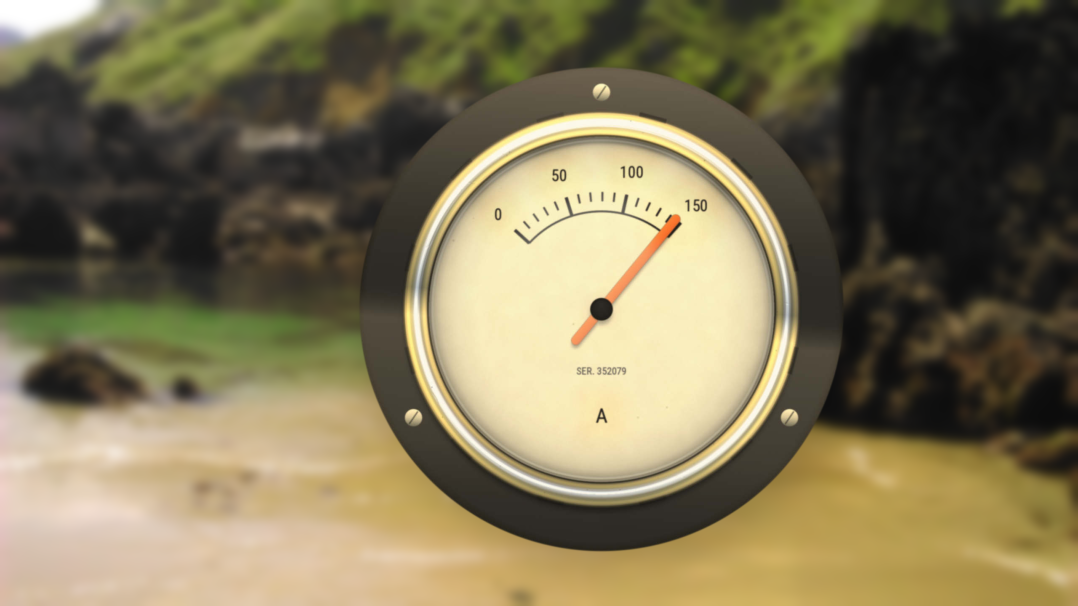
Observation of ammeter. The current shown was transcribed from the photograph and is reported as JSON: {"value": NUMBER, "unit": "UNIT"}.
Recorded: {"value": 145, "unit": "A"}
